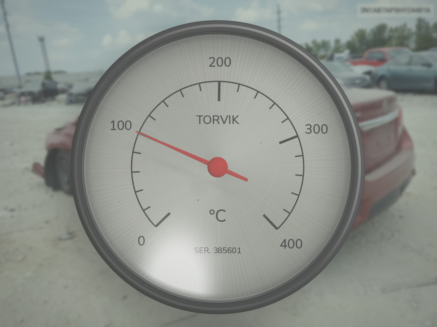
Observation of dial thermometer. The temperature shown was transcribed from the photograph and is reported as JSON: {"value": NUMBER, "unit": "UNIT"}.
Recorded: {"value": 100, "unit": "°C"}
